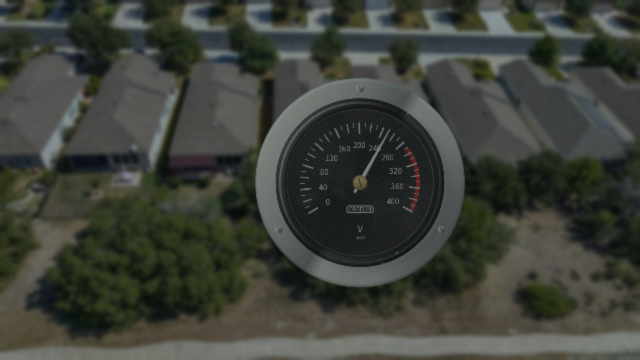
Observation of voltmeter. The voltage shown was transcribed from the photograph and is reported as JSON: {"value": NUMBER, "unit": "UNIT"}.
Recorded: {"value": 250, "unit": "V"}
